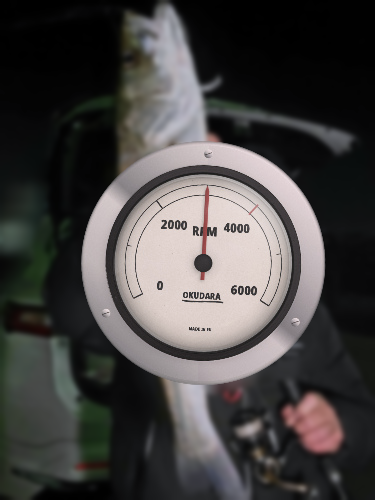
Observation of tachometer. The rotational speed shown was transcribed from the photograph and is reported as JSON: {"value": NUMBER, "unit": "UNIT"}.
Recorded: {"value": 3000, "unit": "rpm"}
